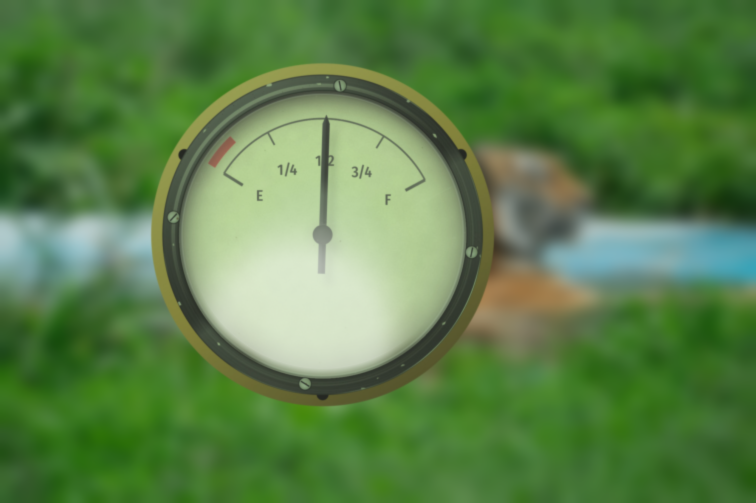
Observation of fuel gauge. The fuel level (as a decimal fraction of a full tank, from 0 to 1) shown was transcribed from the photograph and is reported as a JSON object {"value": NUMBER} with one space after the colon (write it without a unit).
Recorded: {"value": 0.5}
